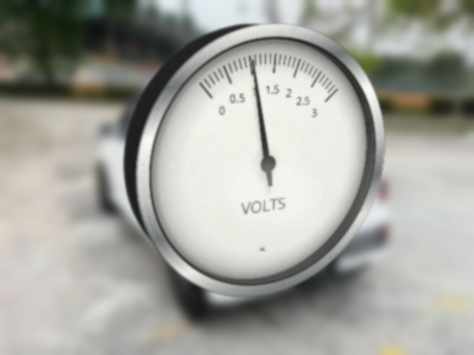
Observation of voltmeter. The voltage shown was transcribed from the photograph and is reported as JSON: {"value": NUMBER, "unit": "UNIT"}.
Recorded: {"value": 1, "unit": "V"}
